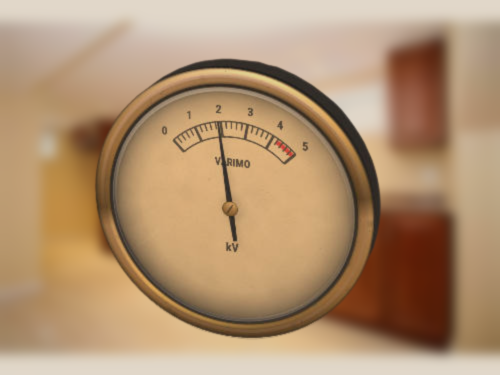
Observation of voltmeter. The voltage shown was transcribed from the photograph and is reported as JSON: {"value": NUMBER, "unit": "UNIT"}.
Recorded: {"value": 2, "unit": "kV"}
